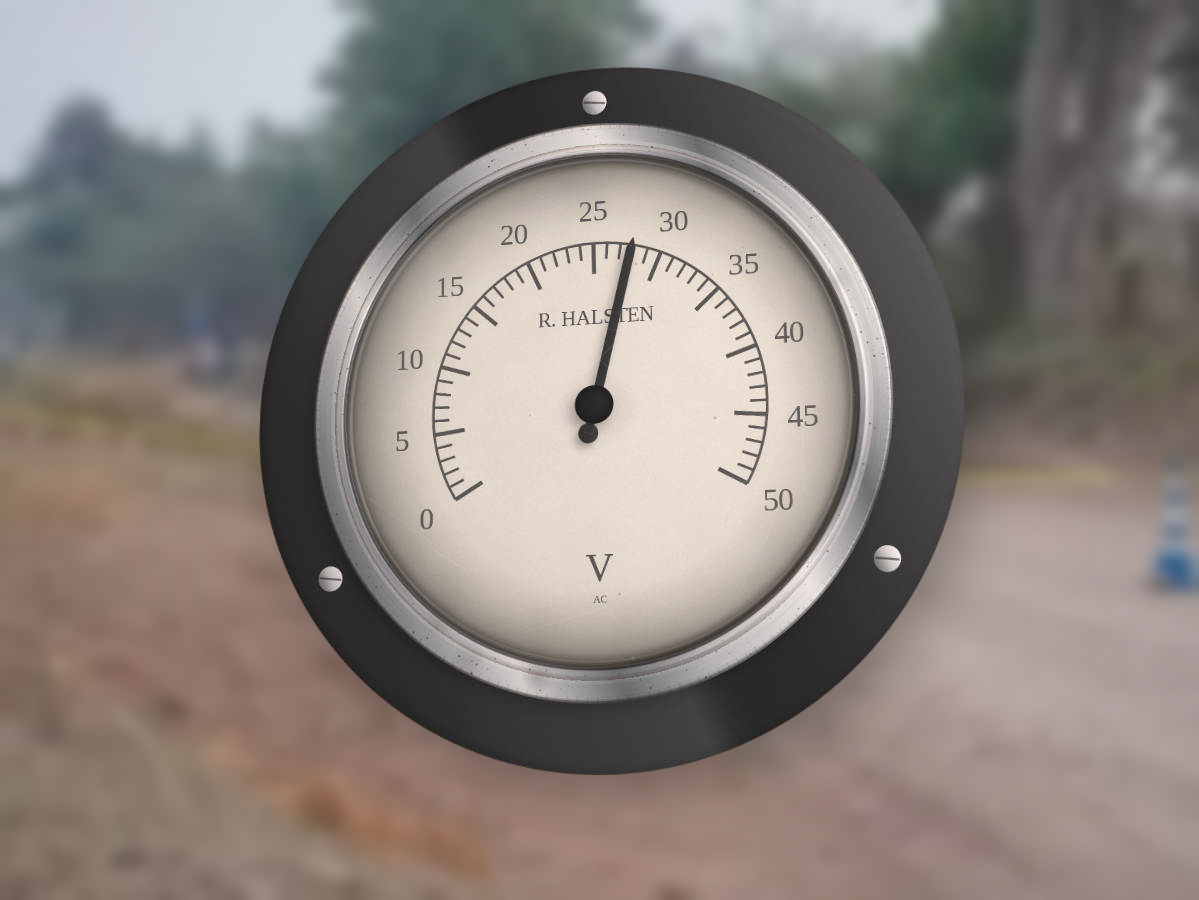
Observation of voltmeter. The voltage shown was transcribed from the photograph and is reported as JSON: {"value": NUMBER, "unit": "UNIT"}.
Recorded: {"value": 28, "unit": "V"}
